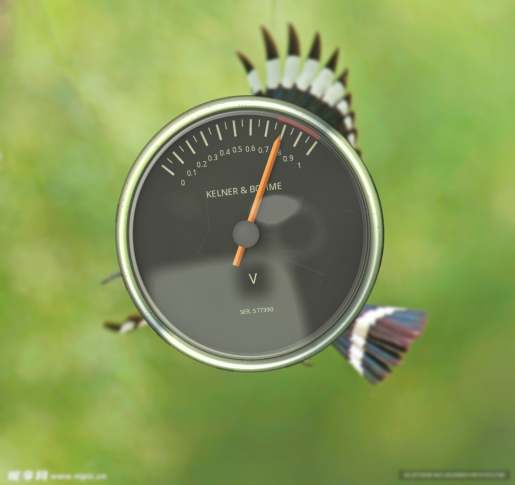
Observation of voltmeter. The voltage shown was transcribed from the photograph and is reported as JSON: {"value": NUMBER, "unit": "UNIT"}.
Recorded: {"value": 0.8, "unit": "V"}
